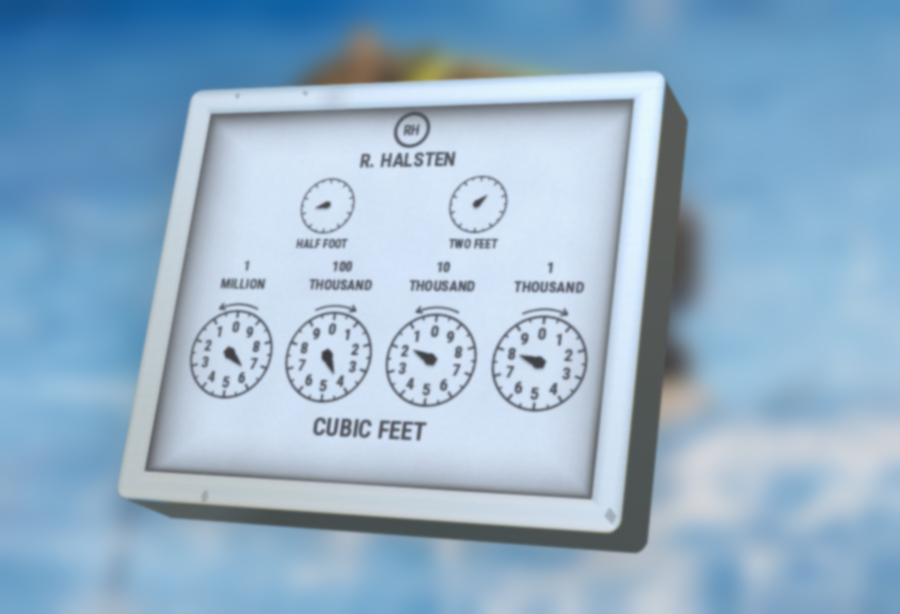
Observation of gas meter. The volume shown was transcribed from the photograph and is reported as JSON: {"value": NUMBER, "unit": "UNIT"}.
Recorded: {"value": 641800, "unit": "ft³"}
